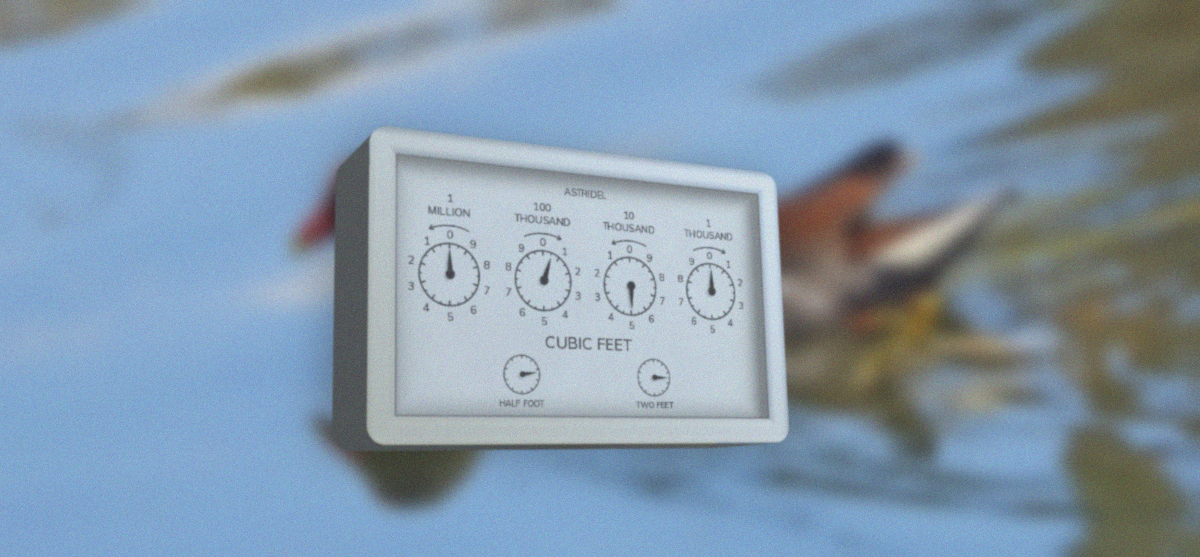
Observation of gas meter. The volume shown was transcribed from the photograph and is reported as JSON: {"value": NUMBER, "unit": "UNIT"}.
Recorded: {"value": 5000, "unit": "ft³"}
